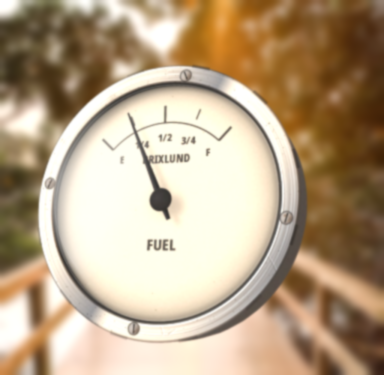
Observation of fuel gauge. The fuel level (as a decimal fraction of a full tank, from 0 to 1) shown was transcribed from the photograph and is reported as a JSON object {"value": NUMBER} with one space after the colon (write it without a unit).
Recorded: {"value": 0.25}
